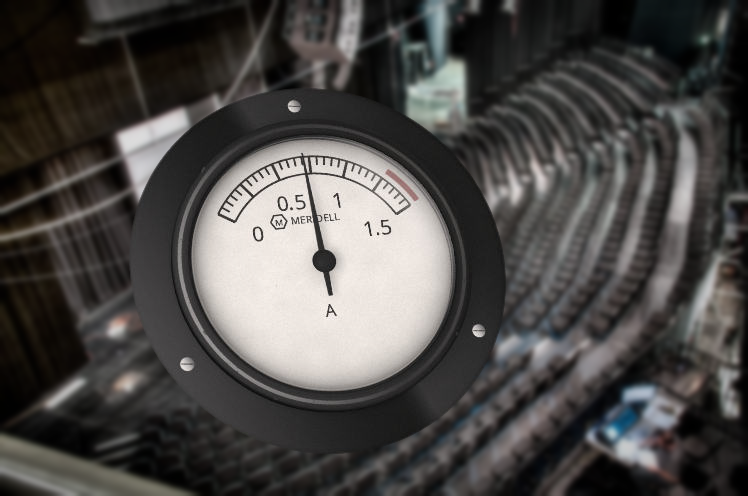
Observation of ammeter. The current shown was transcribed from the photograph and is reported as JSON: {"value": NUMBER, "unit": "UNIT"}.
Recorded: {"value": 0.7, "unit": "A"}
